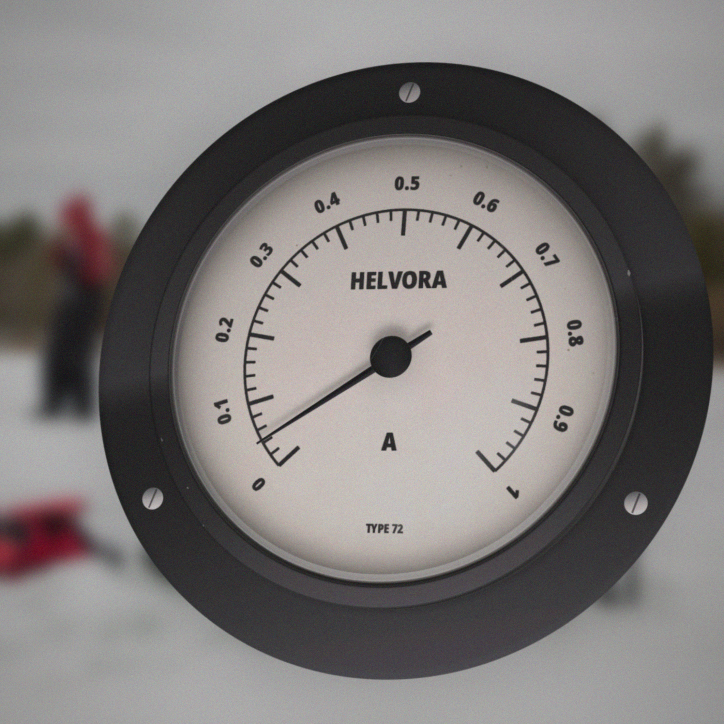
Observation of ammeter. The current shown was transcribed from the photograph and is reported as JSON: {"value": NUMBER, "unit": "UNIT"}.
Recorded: {"value": 0.04, "unit": "A"}
